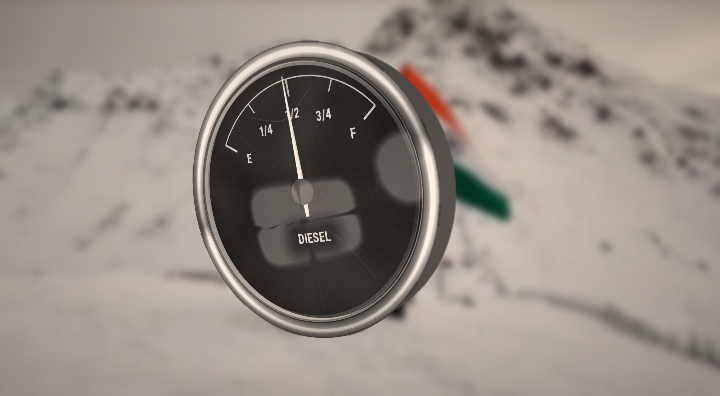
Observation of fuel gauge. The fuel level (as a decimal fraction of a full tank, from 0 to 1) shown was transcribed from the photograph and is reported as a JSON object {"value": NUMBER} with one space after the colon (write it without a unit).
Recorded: {"value": 0.5}
